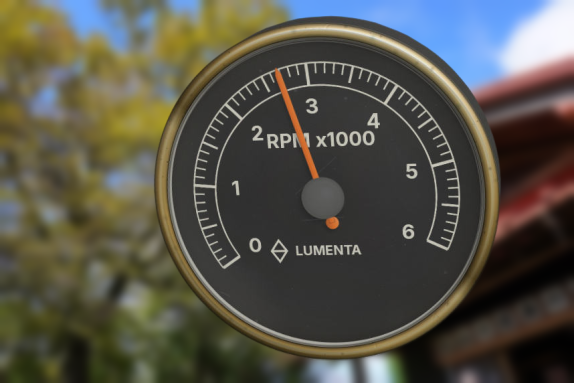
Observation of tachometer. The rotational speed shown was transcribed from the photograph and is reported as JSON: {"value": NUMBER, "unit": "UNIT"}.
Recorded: {"value": 2700, "unit": "rpm"}
